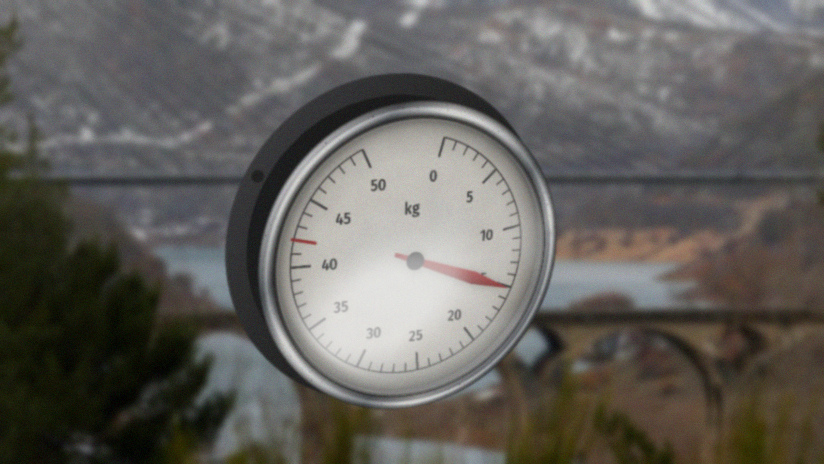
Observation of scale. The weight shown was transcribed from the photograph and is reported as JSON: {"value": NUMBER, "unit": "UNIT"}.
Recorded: {"value": 15, "unit": "kg"}
